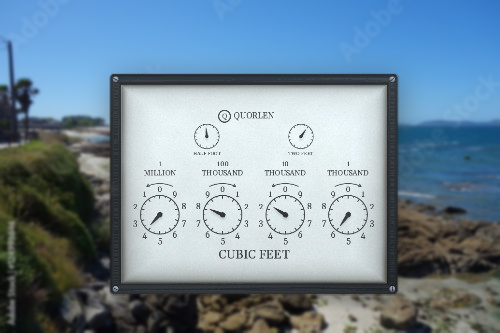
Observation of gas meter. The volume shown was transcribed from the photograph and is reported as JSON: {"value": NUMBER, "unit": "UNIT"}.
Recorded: {"value": 381600, "unit": "ft³"}
